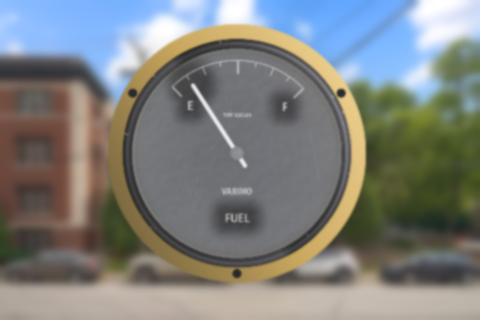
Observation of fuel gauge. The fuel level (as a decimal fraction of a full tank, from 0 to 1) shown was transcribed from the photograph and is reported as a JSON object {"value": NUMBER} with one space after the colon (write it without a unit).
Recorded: {"value": 0.125}
